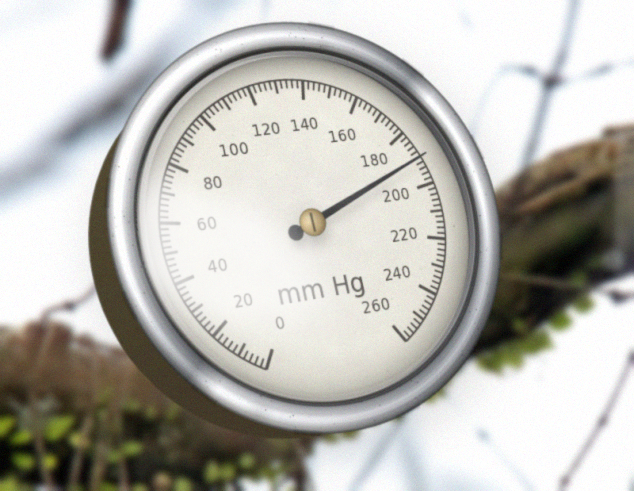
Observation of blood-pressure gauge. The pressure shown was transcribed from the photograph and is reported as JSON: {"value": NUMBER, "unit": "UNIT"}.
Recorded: {"value": 190, "unit": "mmHg"}
